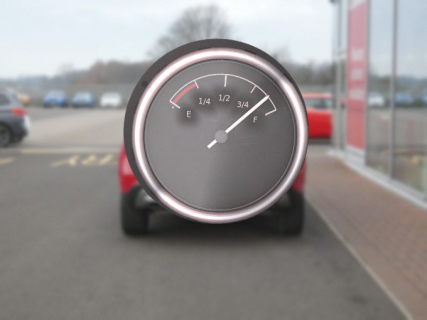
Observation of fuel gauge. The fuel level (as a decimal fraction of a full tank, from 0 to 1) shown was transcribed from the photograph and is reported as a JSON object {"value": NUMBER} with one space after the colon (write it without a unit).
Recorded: {"value": 0.875}
